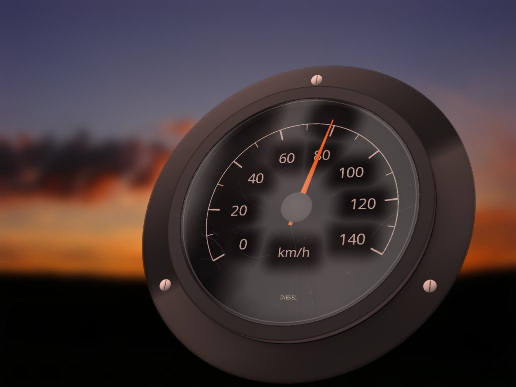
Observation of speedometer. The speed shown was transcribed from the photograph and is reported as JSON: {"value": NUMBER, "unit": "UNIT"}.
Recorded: {"value": 80, "unit": "km/h"}
